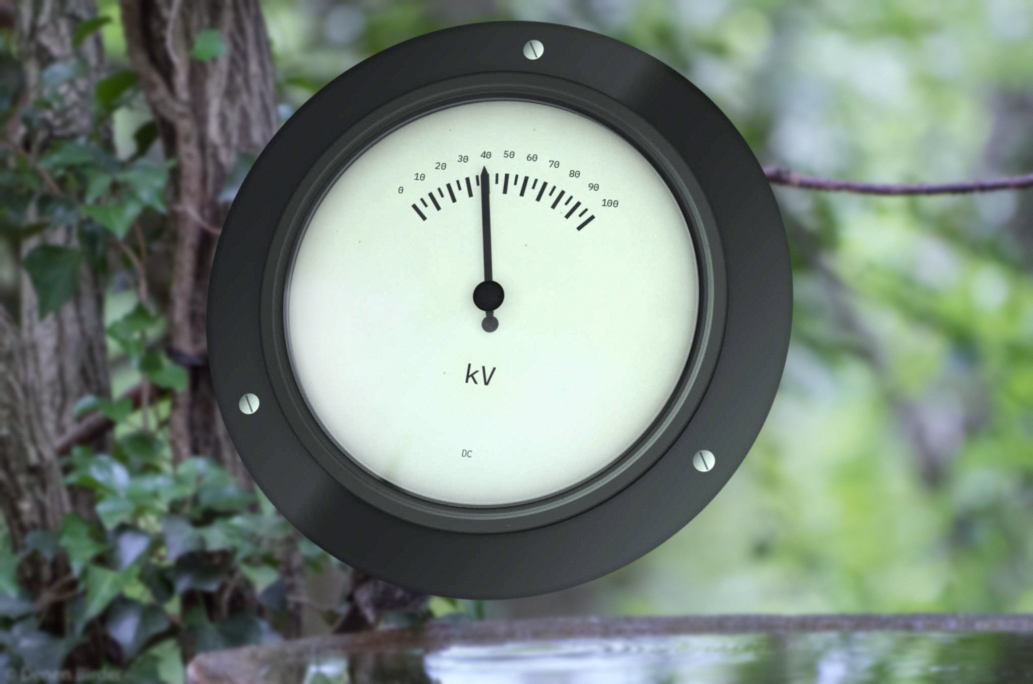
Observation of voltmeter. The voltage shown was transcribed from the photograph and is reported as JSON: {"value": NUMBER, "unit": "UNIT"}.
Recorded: {"value": 40, "unit": "kV"}
